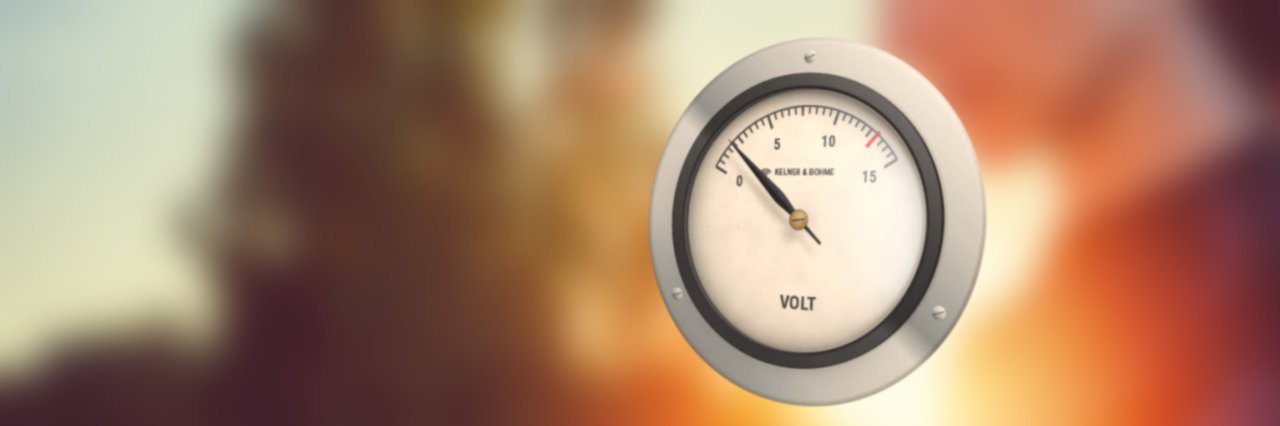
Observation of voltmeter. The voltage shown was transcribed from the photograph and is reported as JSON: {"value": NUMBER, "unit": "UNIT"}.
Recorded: {"value": 2, "unit": "V"}
